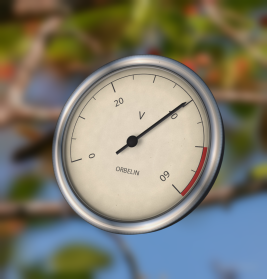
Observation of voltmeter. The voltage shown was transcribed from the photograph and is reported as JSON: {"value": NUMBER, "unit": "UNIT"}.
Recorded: {"value": 40, "unit": "V"}
